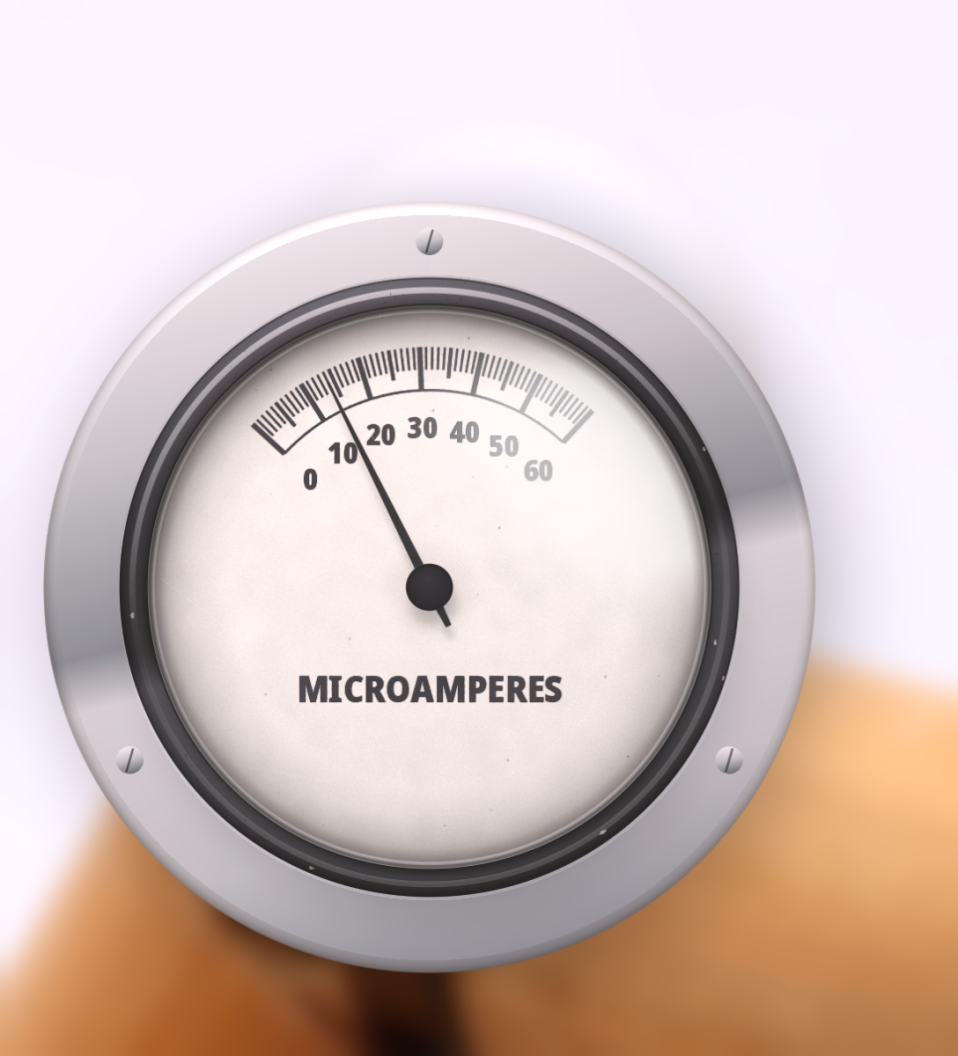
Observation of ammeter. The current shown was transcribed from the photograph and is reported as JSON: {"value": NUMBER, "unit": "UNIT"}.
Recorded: {"value": 14, "unit": "µA"}
